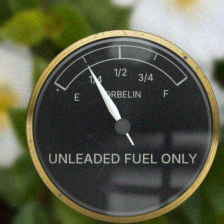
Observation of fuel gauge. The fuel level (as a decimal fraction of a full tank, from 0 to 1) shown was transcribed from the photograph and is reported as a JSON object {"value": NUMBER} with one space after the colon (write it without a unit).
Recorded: {"value": 0.25}
